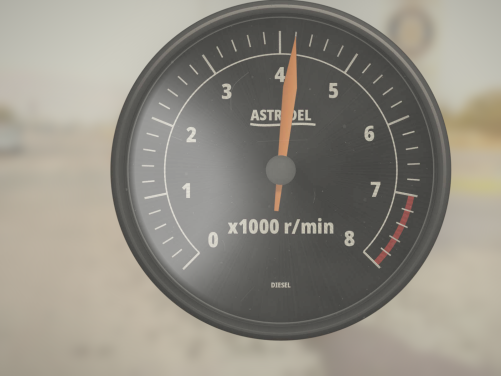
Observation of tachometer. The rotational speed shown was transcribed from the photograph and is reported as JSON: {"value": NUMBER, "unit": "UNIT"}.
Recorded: {"value": 4200, "unit": "rpm"}
